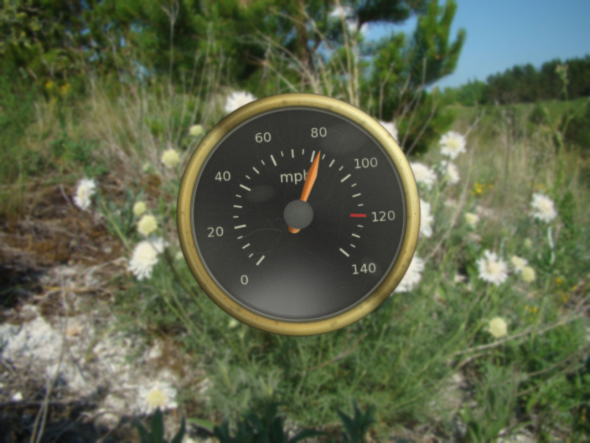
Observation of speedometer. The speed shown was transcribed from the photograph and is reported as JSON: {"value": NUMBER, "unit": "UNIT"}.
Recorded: {"value": 82.5, "unit": "mph"}
